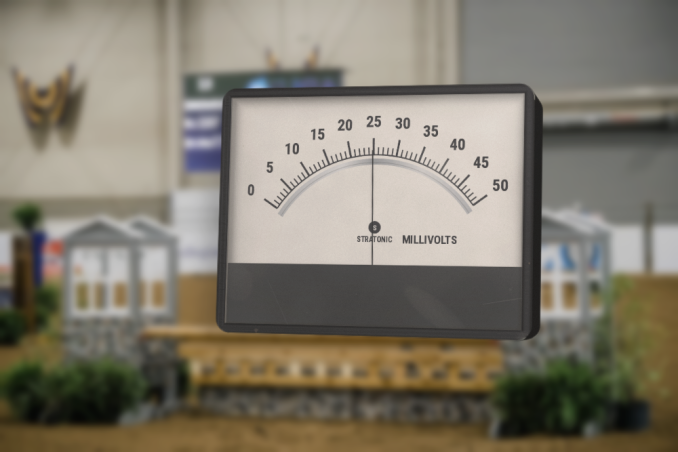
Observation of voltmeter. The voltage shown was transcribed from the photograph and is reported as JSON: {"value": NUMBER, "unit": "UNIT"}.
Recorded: {"value": 25, "unit": "mV"}
